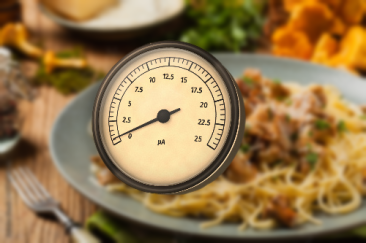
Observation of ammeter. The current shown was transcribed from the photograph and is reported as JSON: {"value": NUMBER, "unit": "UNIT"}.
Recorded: {"value": 0.5, "unit": "µA"}
